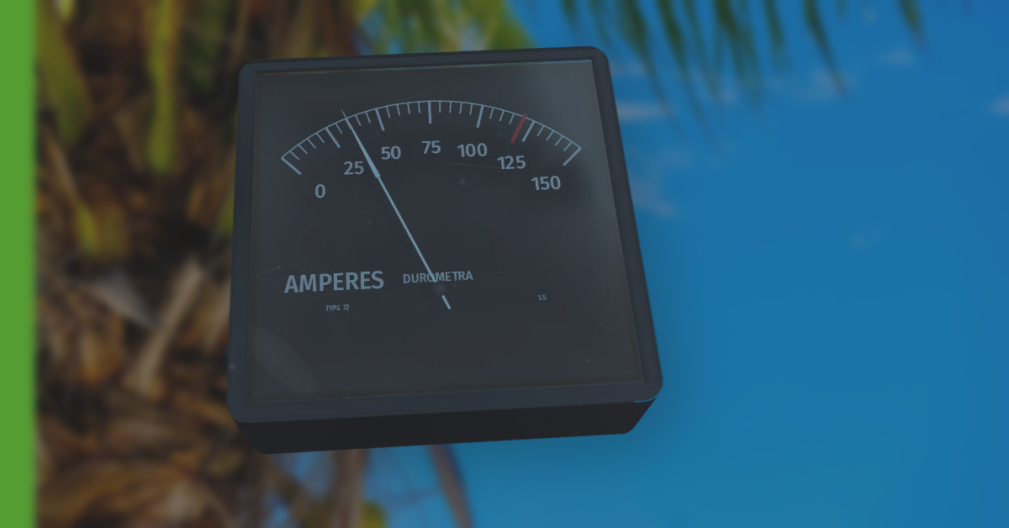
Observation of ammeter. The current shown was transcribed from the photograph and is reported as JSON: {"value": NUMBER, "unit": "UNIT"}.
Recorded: {"value": 35, "unit": "A"}
